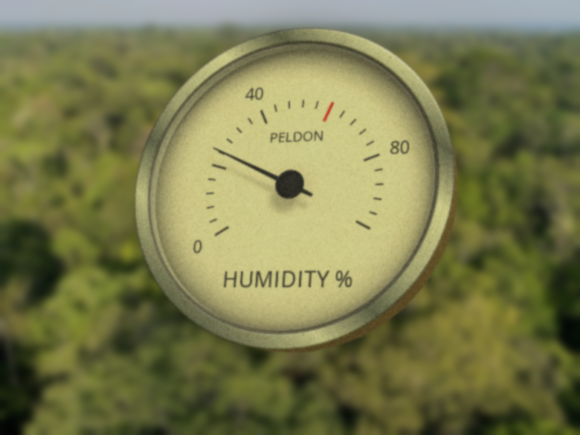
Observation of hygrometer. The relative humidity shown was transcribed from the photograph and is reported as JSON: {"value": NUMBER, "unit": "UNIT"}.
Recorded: {"value": 24, "unit": "%"}
